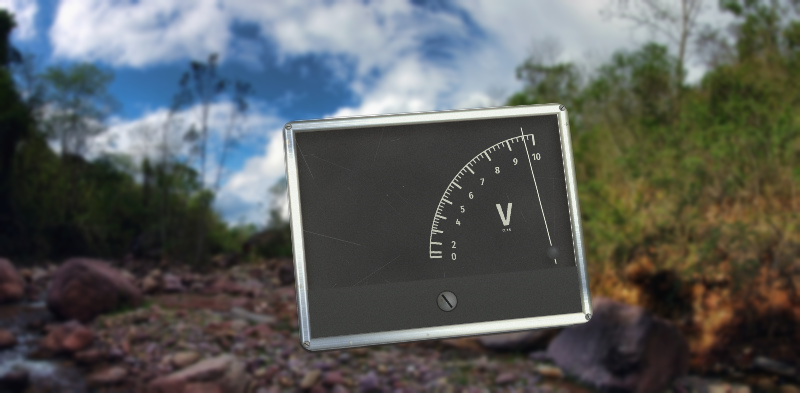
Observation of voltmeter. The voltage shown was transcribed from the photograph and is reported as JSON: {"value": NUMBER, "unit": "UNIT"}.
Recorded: {"value": 9.6, "unit": "V"}
